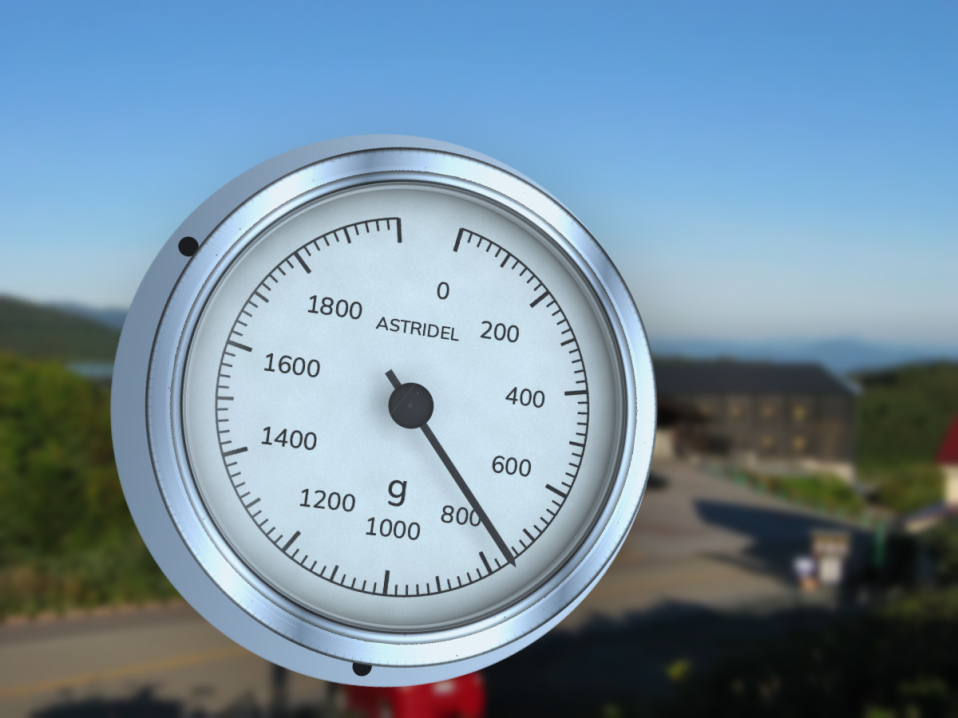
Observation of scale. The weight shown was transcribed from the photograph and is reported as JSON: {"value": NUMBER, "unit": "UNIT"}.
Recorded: {"value": 760, "unit": "g"}
